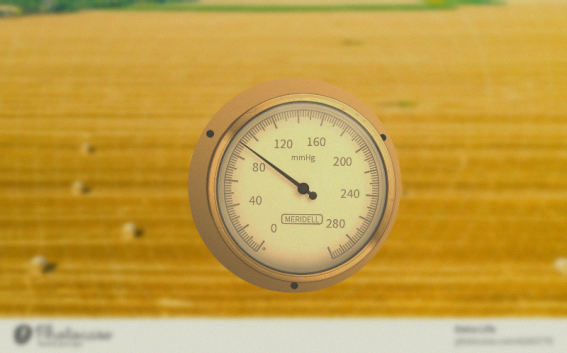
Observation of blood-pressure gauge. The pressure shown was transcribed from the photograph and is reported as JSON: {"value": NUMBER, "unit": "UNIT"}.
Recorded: {"value": 90, "unit": "mmHg"}
